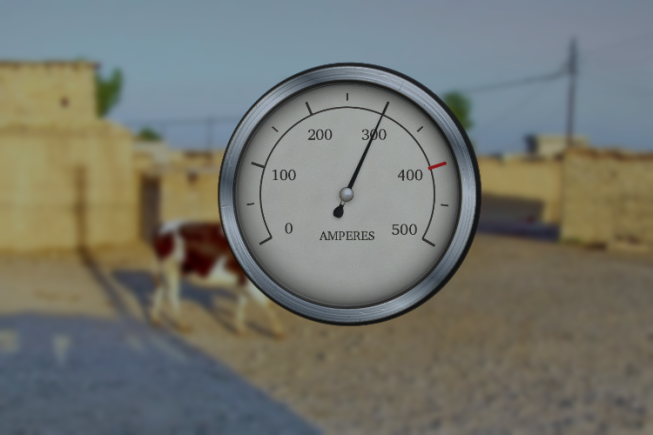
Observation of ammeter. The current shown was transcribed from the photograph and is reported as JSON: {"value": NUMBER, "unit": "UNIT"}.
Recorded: {"value": 300, "unit": "A"}
